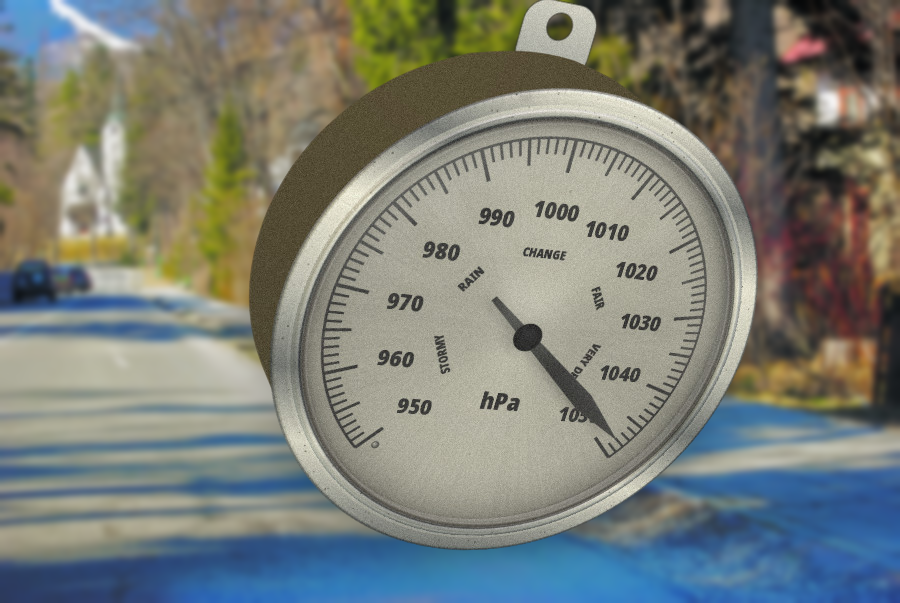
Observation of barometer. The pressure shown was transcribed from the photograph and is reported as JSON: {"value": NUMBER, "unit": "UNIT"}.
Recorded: {"value": 1048, "unit": "hPa"}
